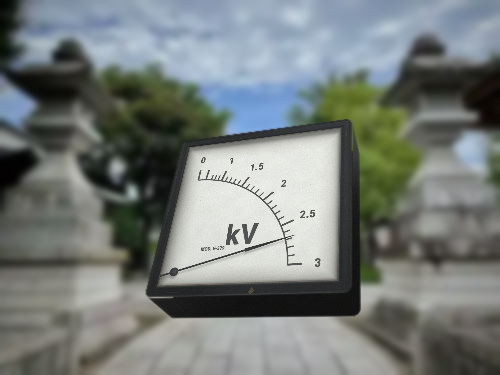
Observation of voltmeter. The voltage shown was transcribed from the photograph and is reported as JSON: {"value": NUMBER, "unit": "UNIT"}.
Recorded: {"value": 2.7, "unit": "kV"}
